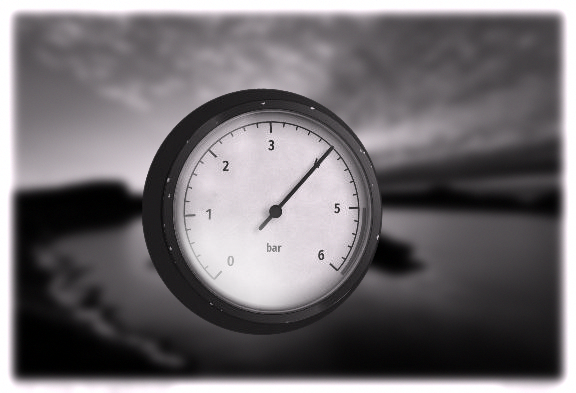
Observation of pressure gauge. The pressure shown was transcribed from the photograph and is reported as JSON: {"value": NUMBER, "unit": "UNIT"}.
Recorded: {"value": 4, "unit": "bar"}
